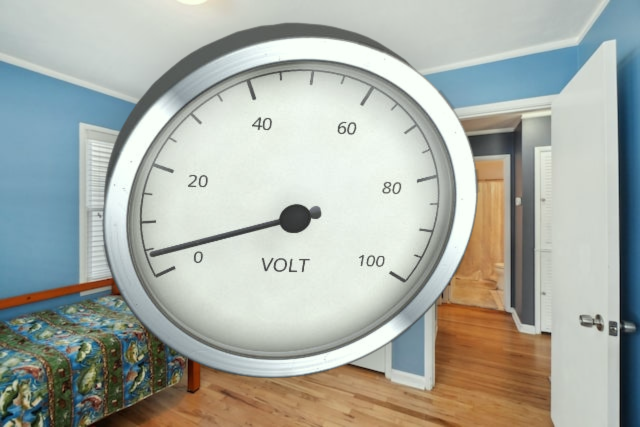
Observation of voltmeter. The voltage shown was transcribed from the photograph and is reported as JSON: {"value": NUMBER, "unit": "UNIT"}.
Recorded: {"value": 5, "unit": "V"}
